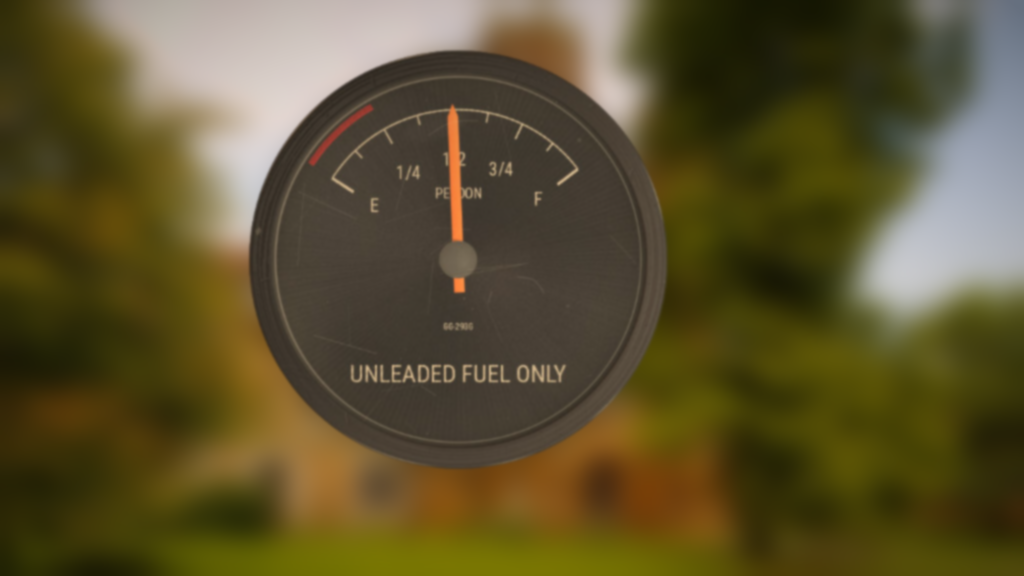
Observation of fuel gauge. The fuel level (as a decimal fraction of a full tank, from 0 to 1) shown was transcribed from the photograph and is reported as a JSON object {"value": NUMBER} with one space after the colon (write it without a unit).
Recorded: {"value": 0.5}
